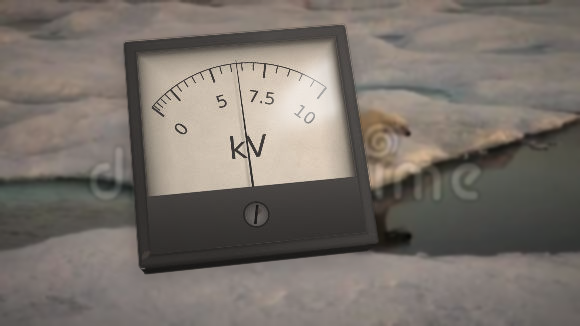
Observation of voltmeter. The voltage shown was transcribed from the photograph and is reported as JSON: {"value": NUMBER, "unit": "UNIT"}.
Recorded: {"value": 6.25, "unit": "kV"}
